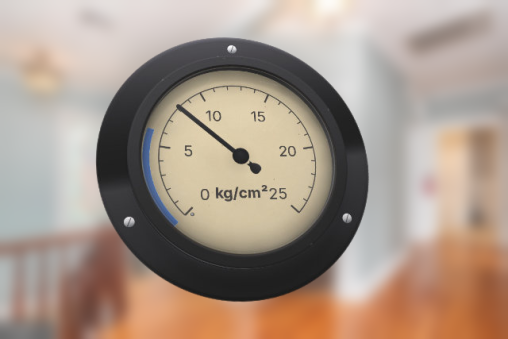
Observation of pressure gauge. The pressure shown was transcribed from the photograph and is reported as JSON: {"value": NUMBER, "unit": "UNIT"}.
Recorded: {"value": 8, "unit": "kg/cm²"}
